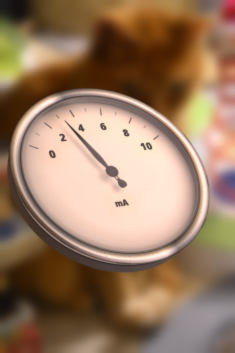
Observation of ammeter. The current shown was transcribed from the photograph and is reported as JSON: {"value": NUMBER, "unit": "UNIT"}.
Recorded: {"value": 3, "unit": "mA"}
